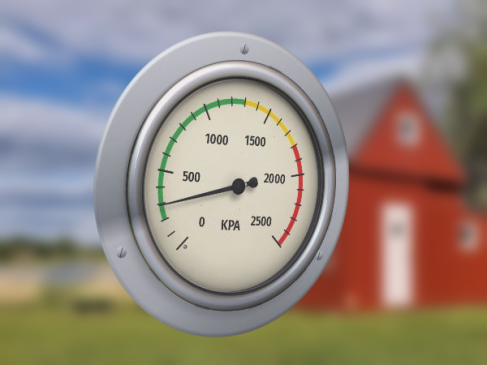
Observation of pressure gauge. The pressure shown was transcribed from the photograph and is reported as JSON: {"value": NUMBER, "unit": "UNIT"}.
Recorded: {"value": 300, "unit": "kPa"}
